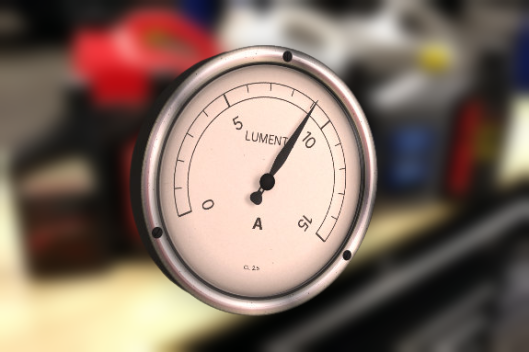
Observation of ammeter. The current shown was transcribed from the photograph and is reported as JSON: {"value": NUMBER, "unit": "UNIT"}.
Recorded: {"value": 9, "unit": "A"}
